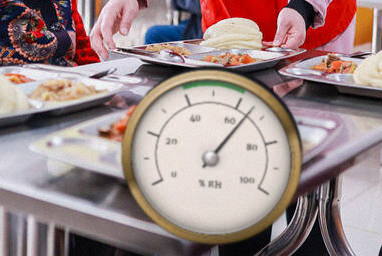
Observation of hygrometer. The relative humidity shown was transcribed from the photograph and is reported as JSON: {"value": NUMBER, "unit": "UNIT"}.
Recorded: {"value": 65, "unit": "%"}
